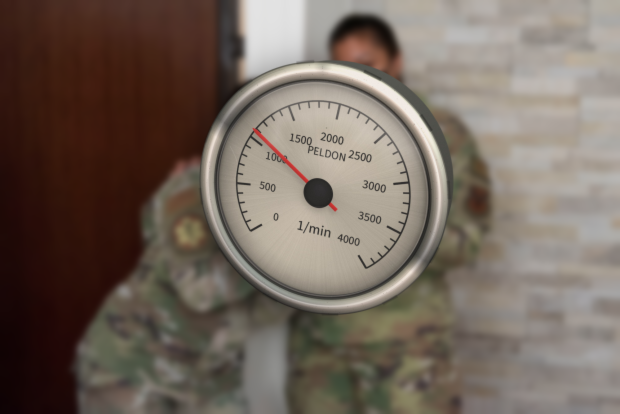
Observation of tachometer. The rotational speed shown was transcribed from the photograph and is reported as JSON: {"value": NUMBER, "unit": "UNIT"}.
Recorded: {"value": 1100, "unit": "rpm"}
